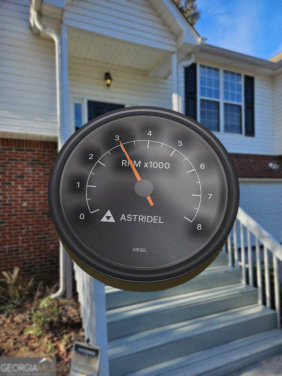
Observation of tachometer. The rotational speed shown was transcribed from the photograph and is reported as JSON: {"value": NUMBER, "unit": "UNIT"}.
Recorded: {"value": 3000, "unit": "rpm"}
